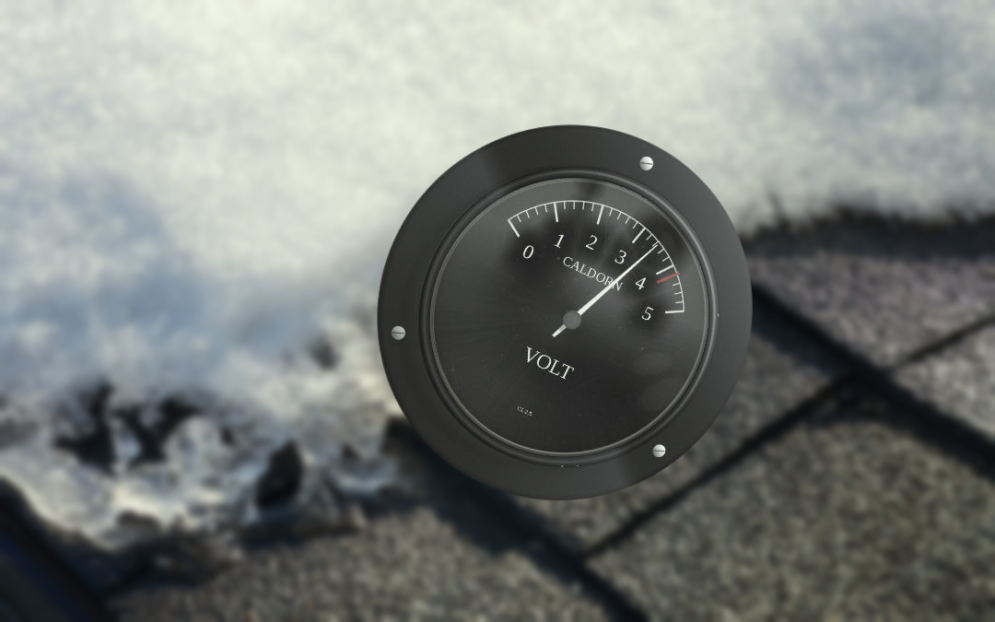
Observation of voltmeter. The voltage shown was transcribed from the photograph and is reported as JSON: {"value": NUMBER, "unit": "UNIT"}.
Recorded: {"value": 3.4, "unit": "V"}
